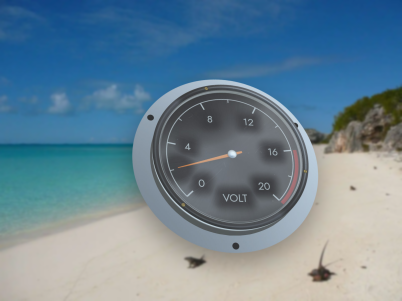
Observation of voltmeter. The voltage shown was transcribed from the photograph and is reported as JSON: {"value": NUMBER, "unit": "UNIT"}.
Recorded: {"value": 2, "unit": "V"}
